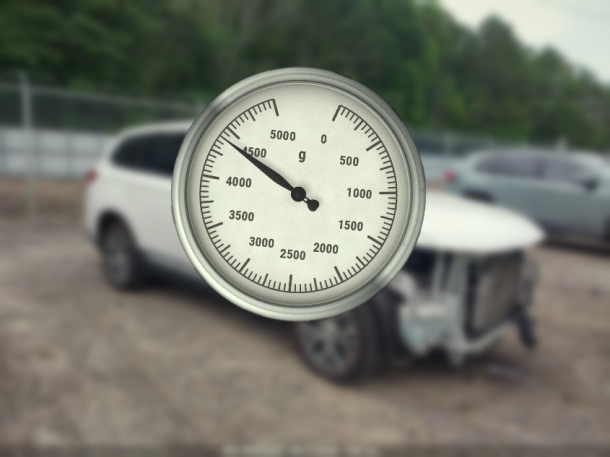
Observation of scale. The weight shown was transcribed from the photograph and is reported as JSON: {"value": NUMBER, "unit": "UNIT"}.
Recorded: {"value": 4400, "unit": "g"}
